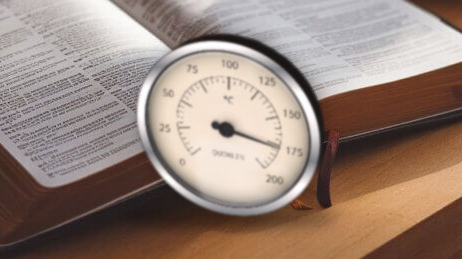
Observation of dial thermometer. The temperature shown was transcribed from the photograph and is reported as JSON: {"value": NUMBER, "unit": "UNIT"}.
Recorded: {"value": 175, "unit": "°C"}
